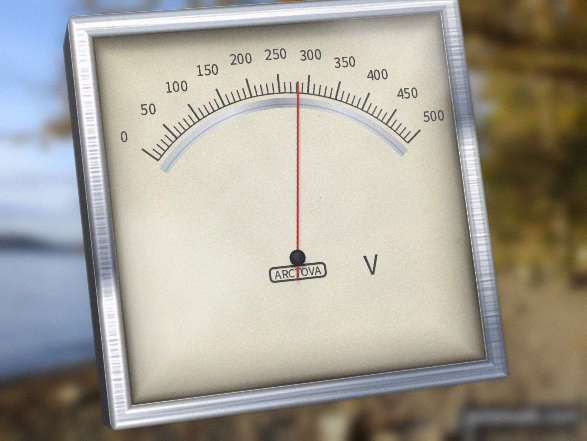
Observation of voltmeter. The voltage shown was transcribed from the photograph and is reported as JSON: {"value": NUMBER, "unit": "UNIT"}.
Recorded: {"value": 280, "unit": "V"}
